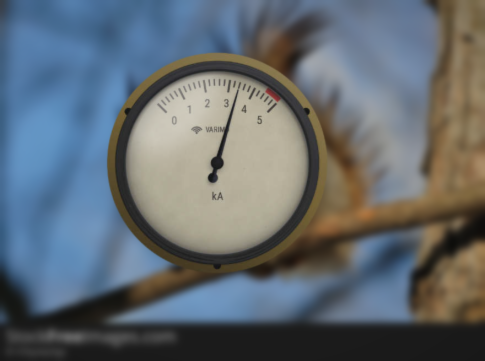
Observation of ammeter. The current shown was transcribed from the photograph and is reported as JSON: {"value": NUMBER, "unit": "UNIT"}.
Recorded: {"value": 3.4, "unit": "kA"}
